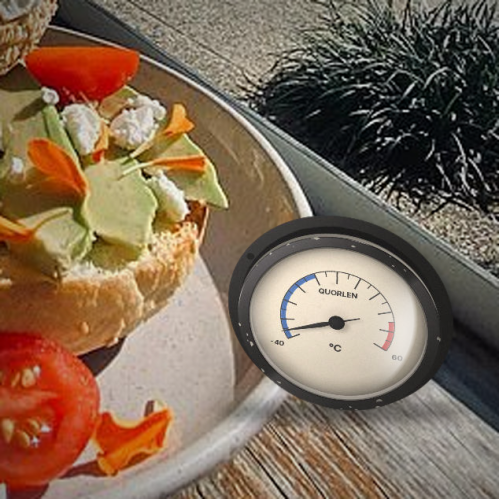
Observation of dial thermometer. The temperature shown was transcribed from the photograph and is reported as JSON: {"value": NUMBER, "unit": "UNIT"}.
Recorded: {"value": -35, "unit": "°C"}
